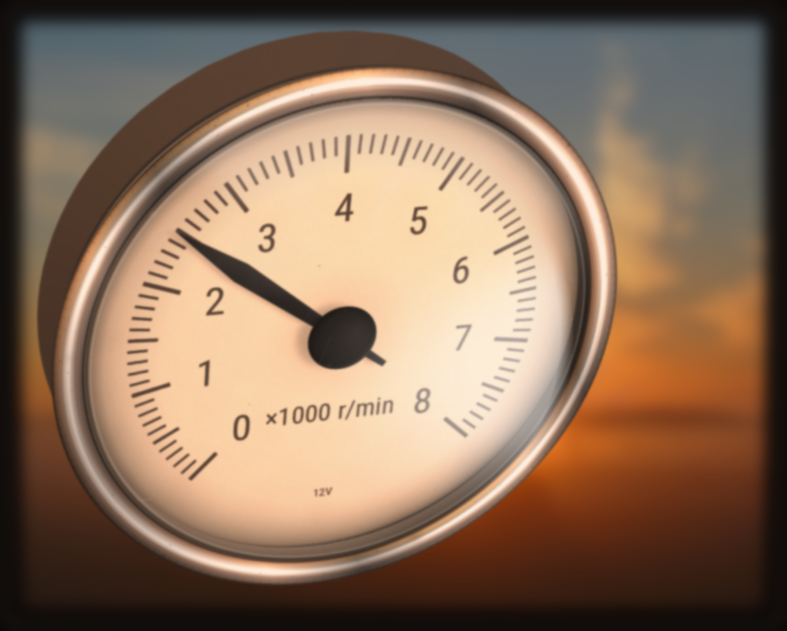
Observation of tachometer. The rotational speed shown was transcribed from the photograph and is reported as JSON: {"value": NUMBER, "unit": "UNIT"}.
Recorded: {"value": 2500, "unit": "rpm"}
